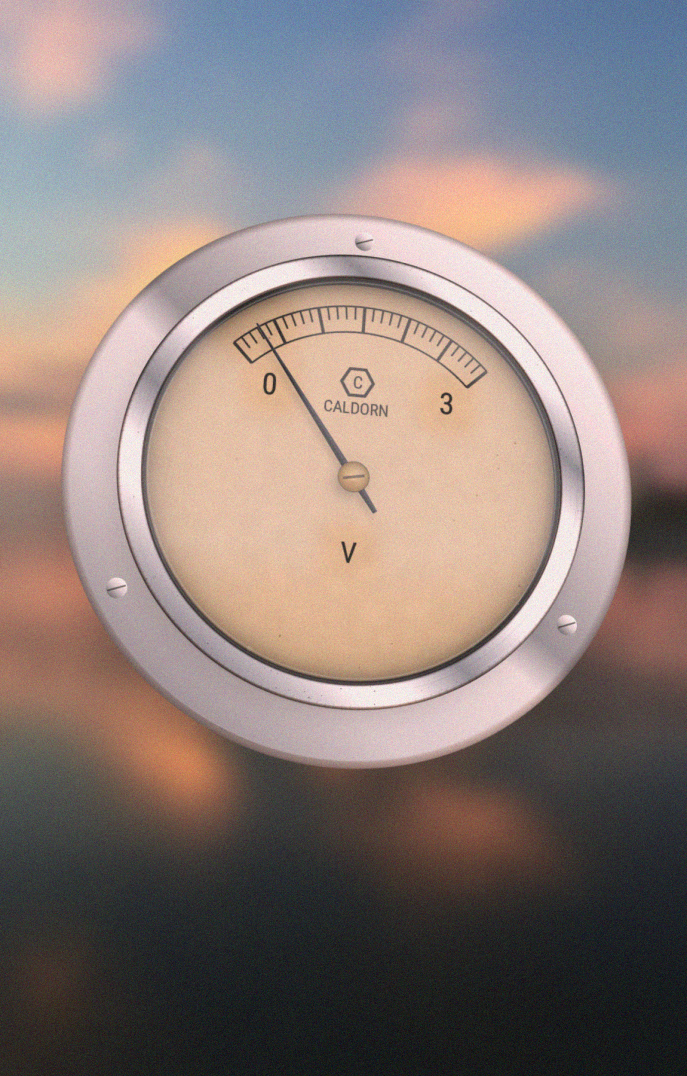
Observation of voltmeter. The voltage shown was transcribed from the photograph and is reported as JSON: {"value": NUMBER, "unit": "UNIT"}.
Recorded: {"value": 0.3, "unit": "V"}
